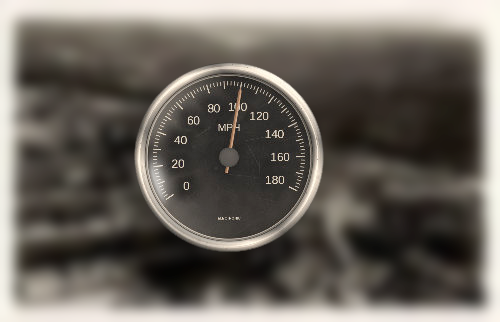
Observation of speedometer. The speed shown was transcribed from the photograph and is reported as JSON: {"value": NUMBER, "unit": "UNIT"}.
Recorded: {"value": 100, "unit": "mph"}
